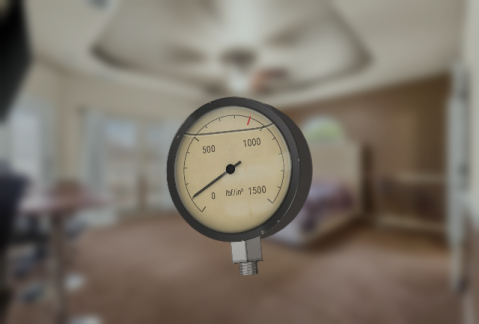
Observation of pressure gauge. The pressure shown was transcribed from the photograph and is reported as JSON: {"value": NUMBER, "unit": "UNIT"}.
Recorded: {"value": 100, "unit": "psi"}
